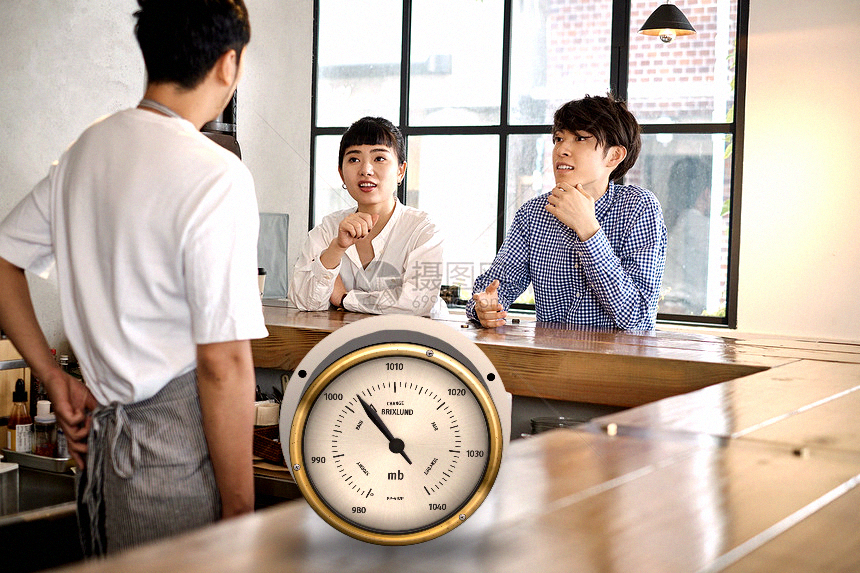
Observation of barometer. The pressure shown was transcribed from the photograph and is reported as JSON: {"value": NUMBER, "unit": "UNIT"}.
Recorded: {"value": 1003, "unit": "mbar"}
